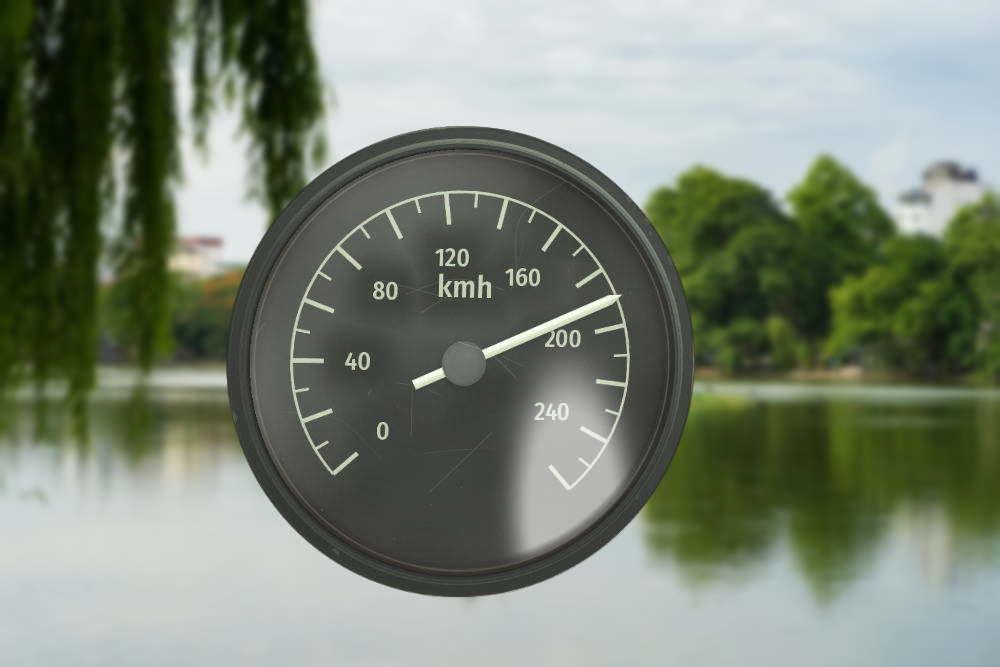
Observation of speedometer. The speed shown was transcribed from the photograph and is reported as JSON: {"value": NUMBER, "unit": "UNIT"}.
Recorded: {"value": 190, "unit": "km/h"}
